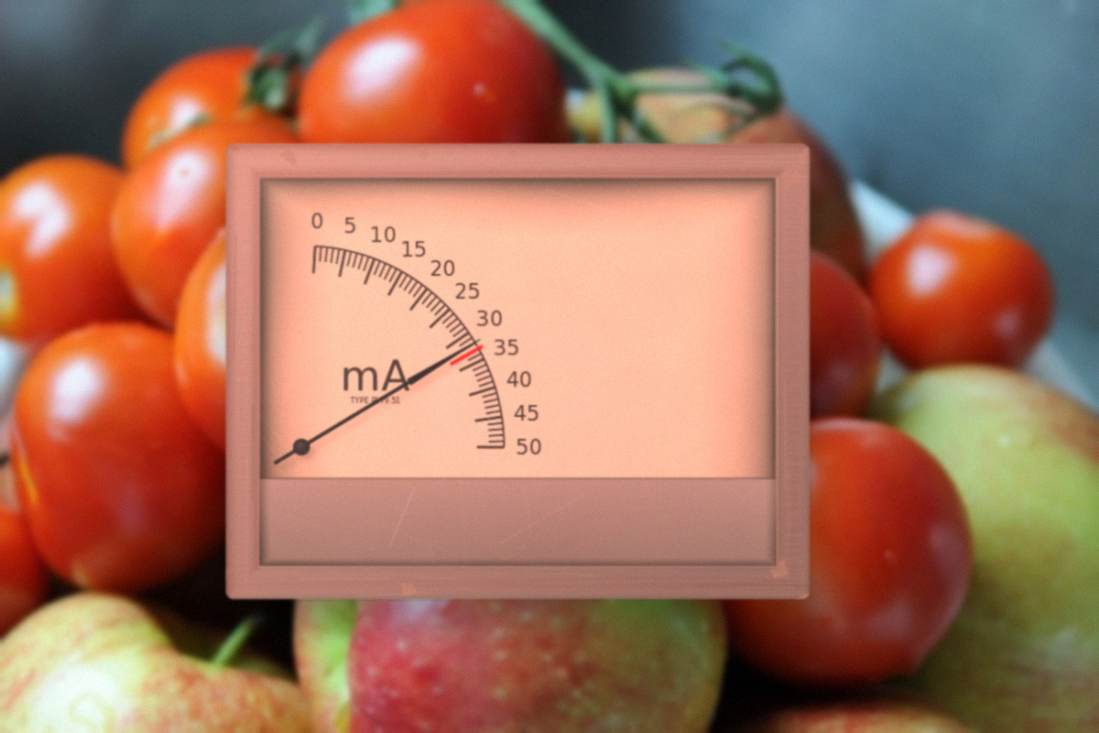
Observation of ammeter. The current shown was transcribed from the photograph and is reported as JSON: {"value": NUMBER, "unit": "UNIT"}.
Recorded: {"value": 32, "unit": "mA"}
